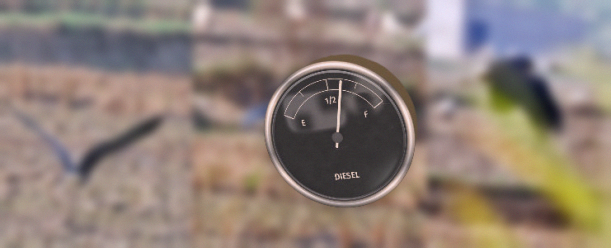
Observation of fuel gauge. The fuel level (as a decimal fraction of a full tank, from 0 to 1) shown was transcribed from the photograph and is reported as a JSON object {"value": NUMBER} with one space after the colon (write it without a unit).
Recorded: {"value": 0.625}
